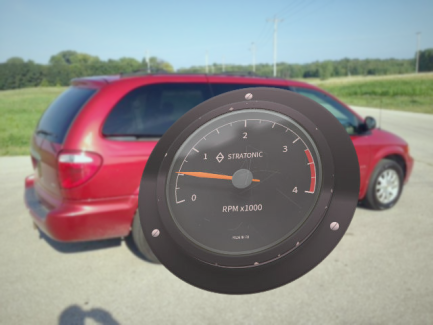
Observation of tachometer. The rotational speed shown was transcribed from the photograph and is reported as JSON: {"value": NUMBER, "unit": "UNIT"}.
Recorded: {"value": 500, "unit": "rpm"}
